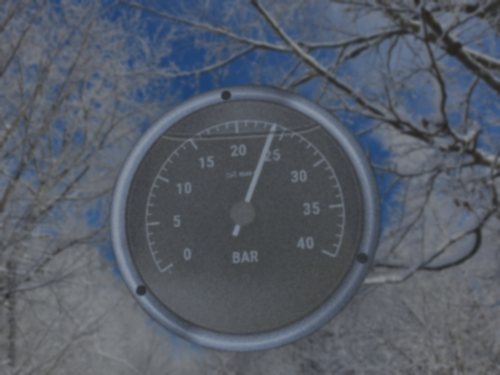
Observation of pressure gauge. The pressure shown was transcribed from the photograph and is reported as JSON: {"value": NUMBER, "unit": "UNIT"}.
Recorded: {"value": 24, "unit": "bar"}
